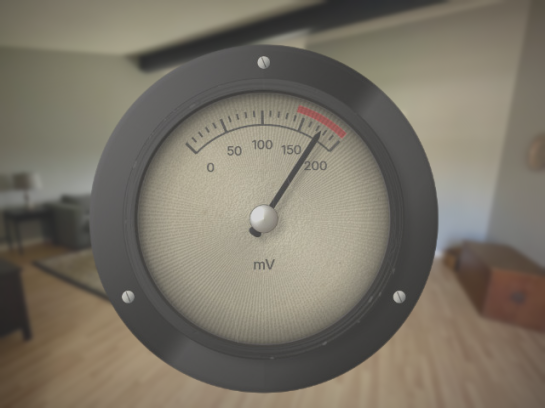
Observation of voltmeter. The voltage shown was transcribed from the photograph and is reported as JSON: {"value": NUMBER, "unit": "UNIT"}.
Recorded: {"value": 175, "unit": "mV"}
